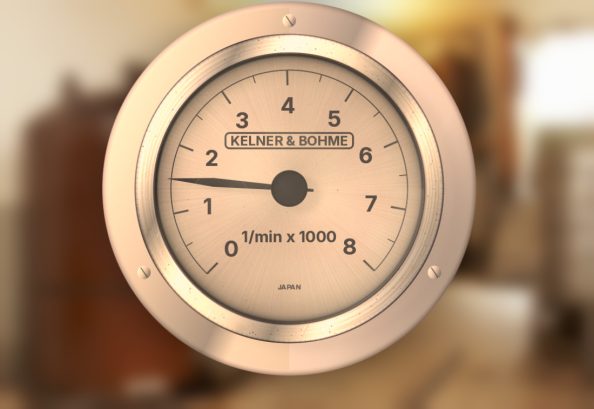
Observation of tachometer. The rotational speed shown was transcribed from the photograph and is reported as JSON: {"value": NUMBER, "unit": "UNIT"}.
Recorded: {"value": 1500, "unit": "rpm"}
